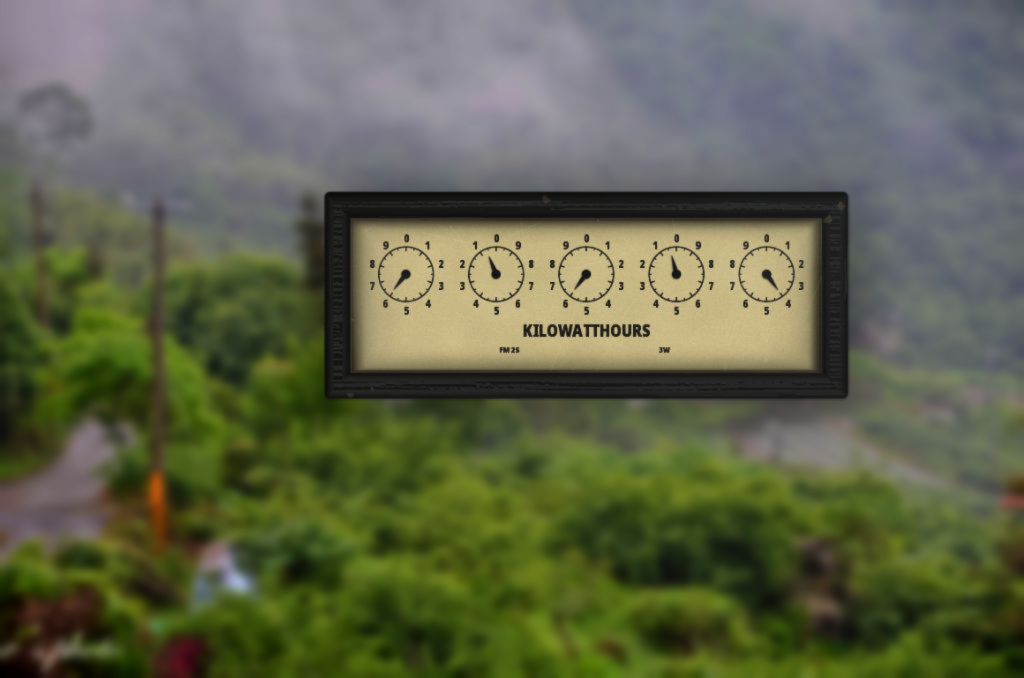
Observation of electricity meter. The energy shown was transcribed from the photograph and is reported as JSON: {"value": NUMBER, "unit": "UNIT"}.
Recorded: {"value": 60604, "unit": "kWh"}
